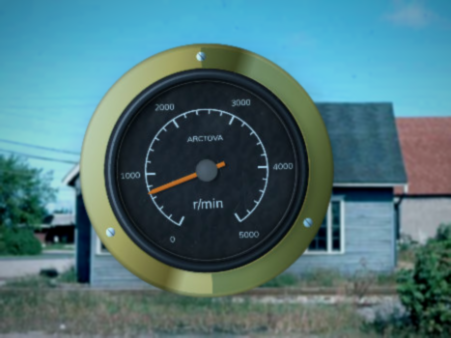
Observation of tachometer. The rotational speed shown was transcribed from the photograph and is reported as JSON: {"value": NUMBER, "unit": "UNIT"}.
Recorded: {"value": 700, "unit": "rpm"}
